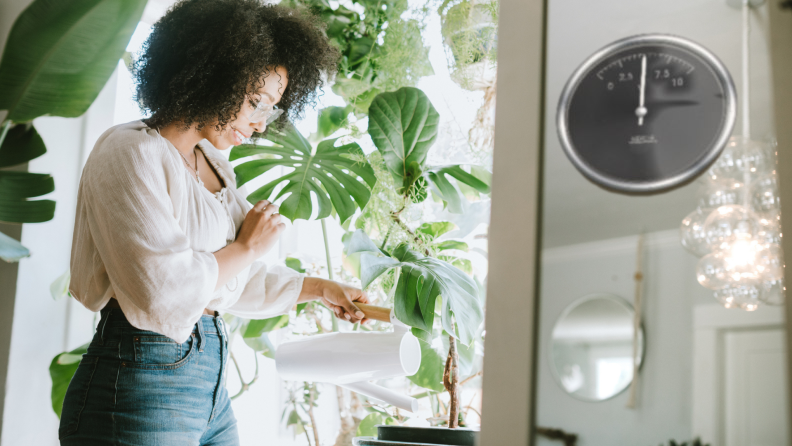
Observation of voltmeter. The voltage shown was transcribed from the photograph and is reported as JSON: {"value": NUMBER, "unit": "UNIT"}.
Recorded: {"value": 5, "unit": "V"}
